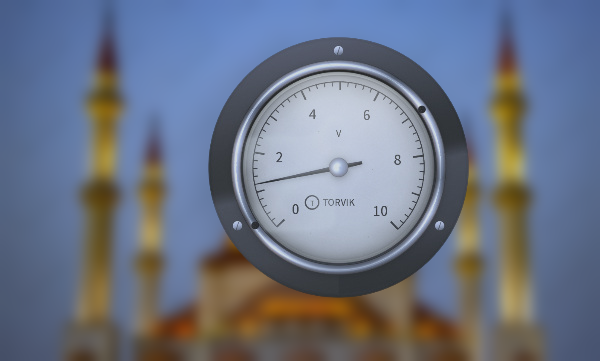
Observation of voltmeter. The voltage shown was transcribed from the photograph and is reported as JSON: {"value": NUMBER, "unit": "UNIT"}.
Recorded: {"value": 1.2, "unit": "V"}
